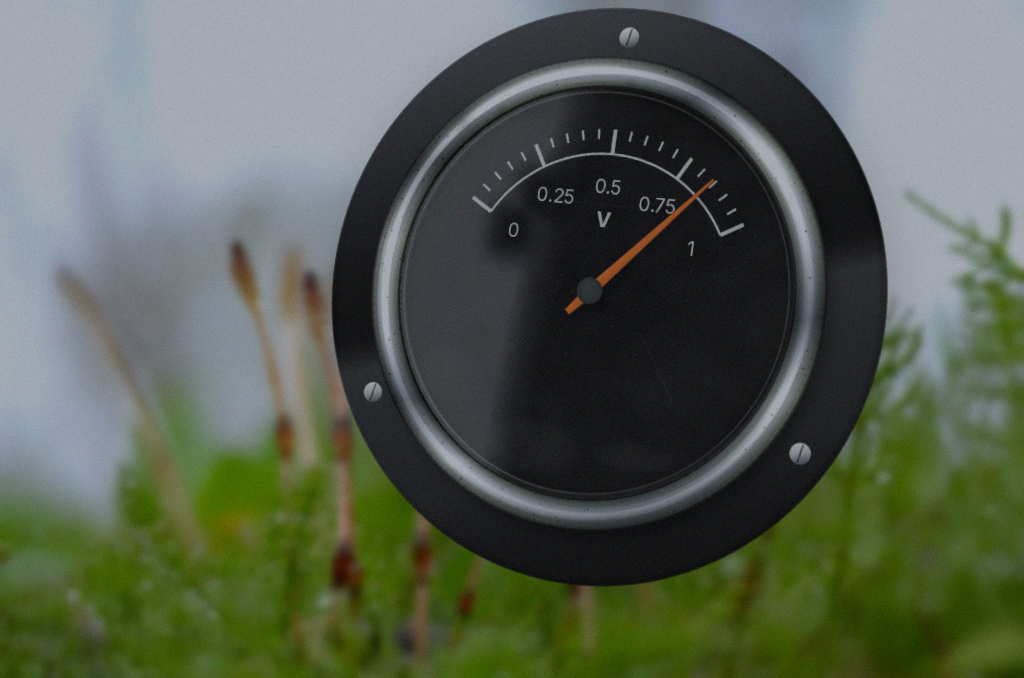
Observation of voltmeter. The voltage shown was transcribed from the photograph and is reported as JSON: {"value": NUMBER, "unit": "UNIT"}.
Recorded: {"value": 0.85, "unit": "V"}
